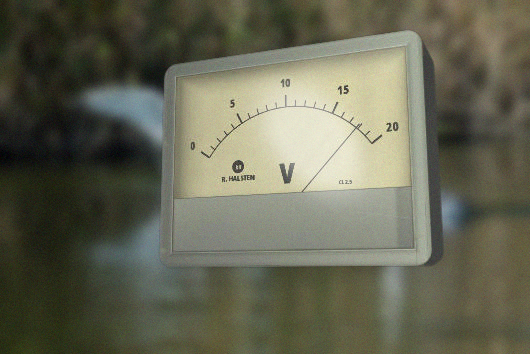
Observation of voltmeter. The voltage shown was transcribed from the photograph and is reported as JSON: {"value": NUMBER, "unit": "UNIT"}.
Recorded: {"value": 18, "unit": "V"}
